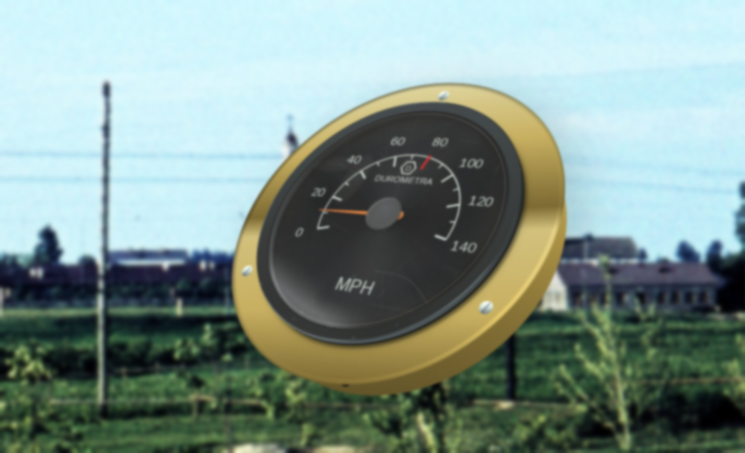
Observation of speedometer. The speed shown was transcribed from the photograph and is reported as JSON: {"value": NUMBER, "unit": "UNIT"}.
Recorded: {"value": 10, "unit": "mph"}
